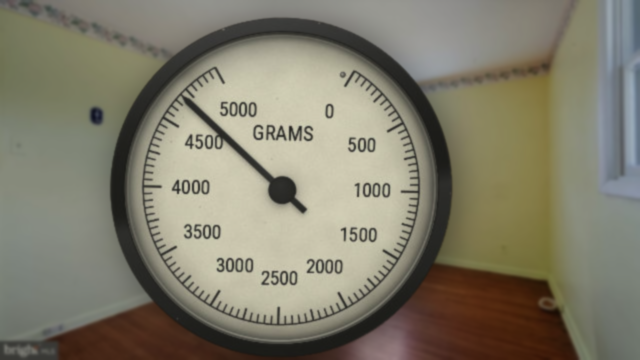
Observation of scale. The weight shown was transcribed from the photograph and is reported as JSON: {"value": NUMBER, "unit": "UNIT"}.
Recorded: {"value": 4700, "unit": "g"}
